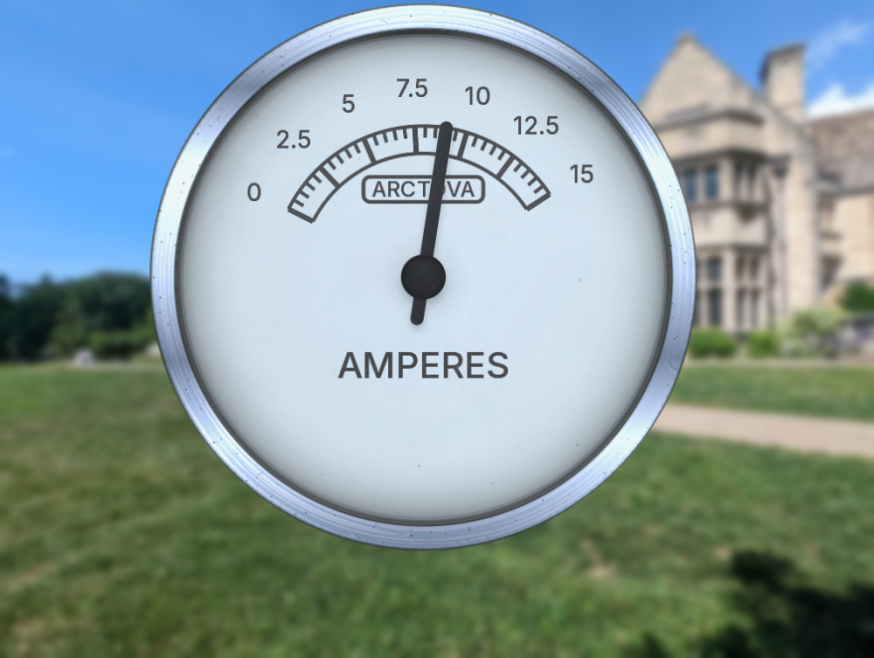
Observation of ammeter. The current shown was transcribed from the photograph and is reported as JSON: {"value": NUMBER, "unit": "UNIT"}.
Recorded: {"value": 9, "unit": "A"}
